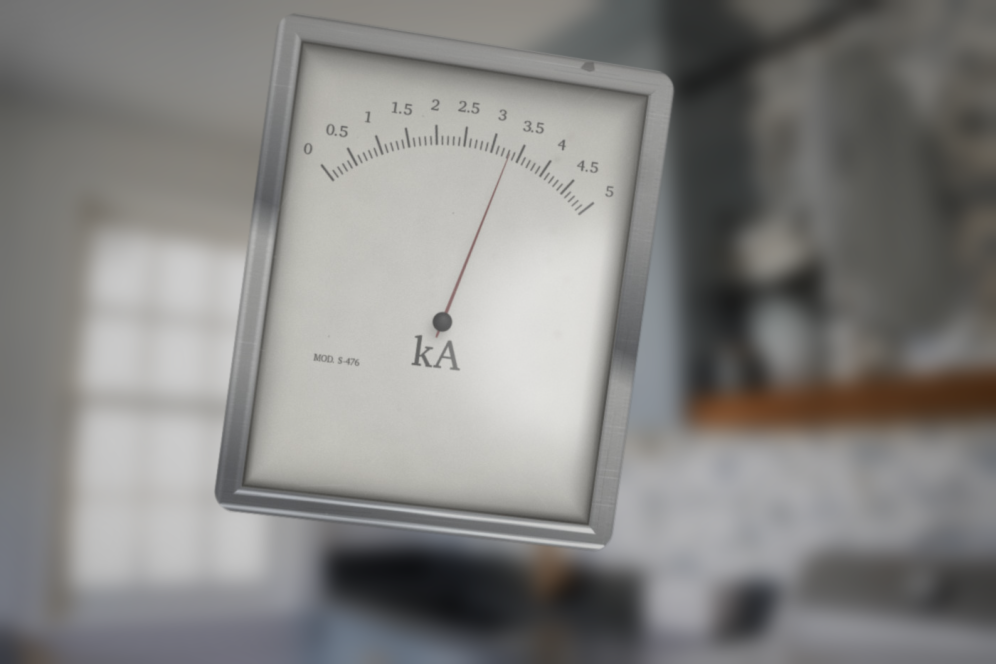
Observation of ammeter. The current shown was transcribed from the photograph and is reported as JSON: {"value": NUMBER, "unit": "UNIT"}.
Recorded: {"value": 3.3, "unit": "kA"}
